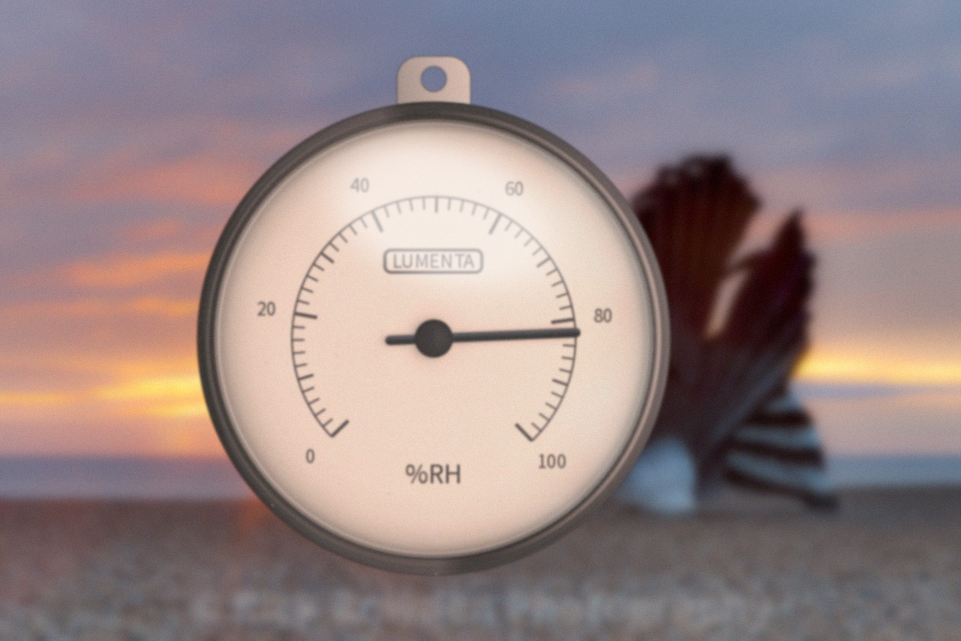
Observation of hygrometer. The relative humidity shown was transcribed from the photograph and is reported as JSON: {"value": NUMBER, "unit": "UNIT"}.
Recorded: {"value": 82, "unit": "%"}
